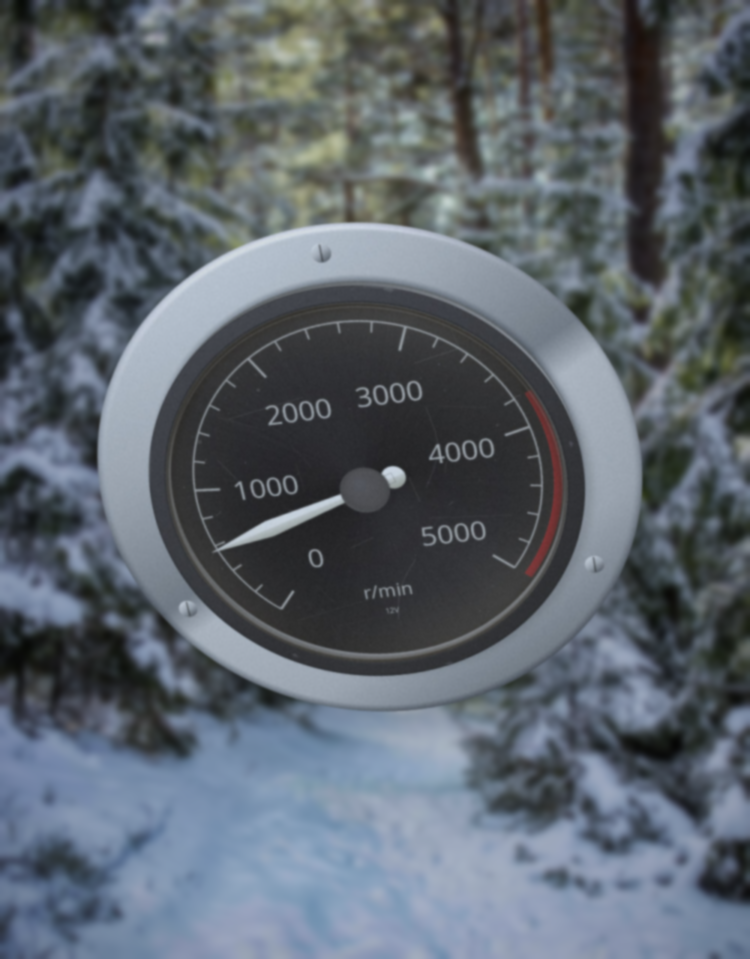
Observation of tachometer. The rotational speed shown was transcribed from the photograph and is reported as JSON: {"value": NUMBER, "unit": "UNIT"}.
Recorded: {"value": 600, "unit": "rpm"}
